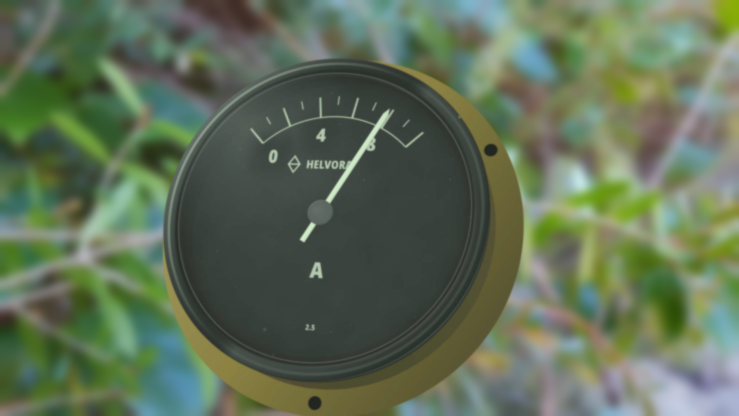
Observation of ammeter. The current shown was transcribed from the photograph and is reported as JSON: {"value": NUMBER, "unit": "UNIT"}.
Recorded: {"value": 8, "unit": "A"}
